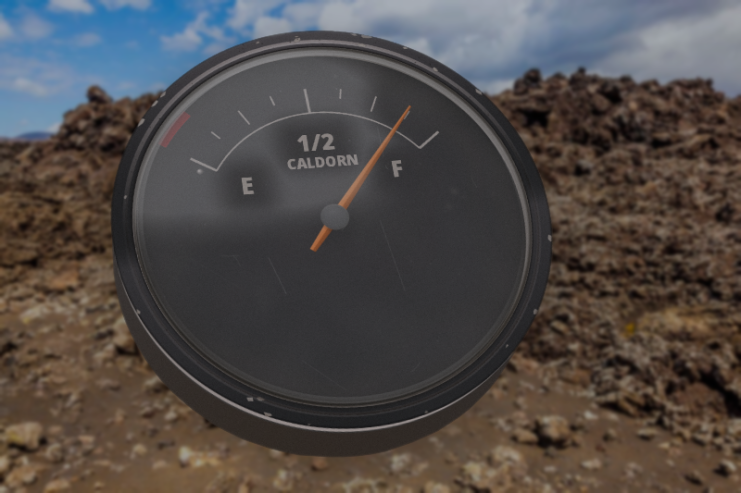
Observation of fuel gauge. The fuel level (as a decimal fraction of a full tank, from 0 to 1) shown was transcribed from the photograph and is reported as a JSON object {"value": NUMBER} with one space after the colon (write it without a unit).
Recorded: {"value": 0.875}
